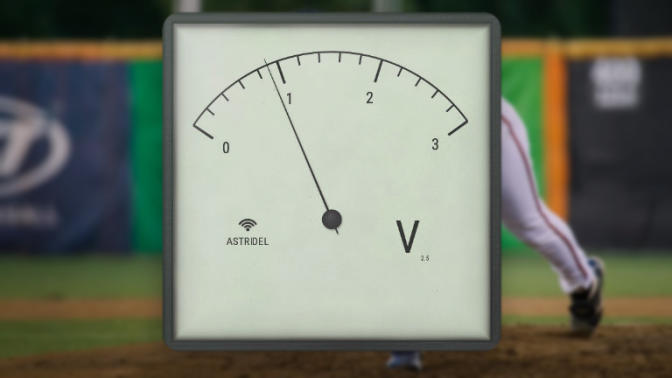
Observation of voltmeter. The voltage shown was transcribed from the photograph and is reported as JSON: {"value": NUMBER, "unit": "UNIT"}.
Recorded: {"value": 0.9, "unit": "V"}
